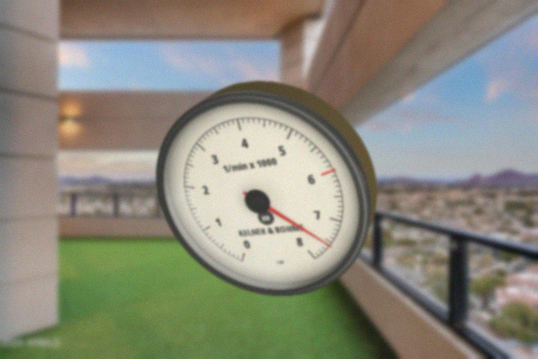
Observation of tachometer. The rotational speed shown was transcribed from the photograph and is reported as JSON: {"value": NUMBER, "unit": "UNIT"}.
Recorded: {"value": 7500, "unit": "rpm"}
